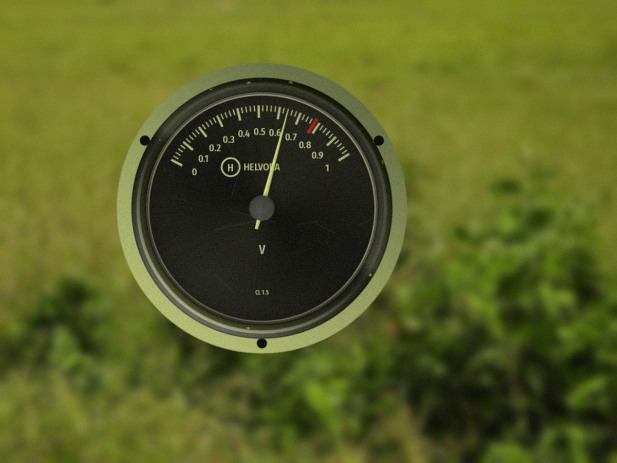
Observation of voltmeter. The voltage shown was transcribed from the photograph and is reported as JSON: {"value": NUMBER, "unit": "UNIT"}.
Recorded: {"value": 0.64, "unit": "V"}
